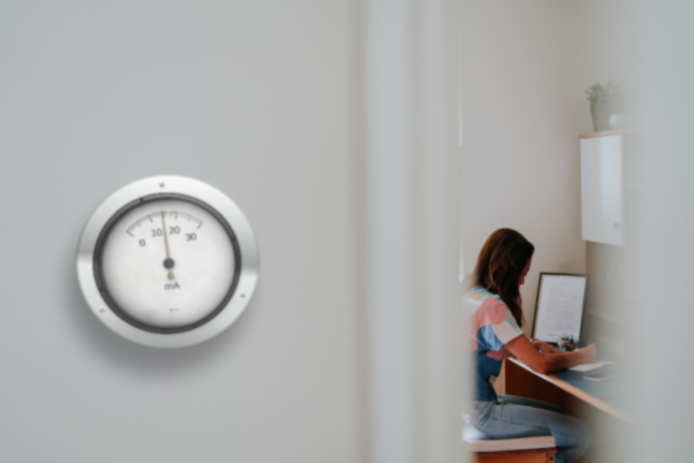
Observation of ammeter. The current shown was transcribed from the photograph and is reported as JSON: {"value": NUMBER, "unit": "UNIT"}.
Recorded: {"value": 15, "unit": "mA"}
